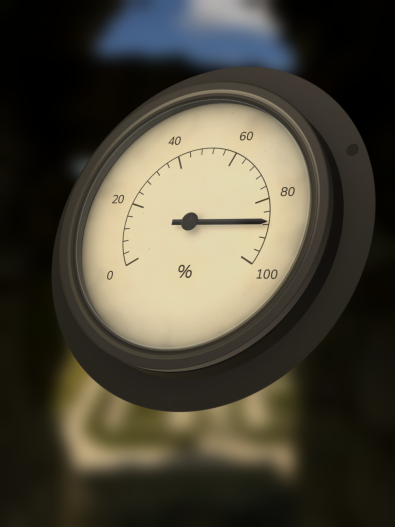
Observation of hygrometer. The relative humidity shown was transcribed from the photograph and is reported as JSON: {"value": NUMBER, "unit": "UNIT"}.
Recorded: {"value": 88, "unit": "%"}
